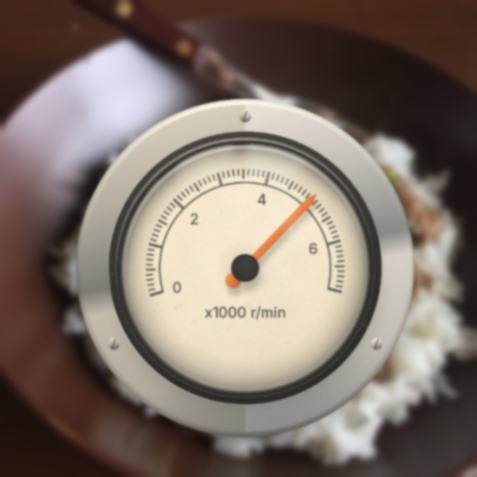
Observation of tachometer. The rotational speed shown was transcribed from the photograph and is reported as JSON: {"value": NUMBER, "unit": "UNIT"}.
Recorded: {"value": 5000, "unit": "rpm"}
